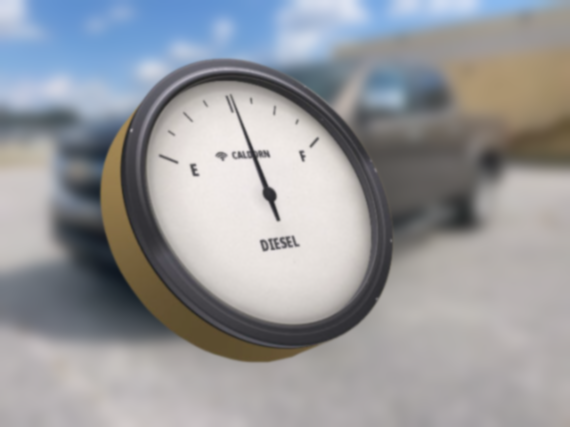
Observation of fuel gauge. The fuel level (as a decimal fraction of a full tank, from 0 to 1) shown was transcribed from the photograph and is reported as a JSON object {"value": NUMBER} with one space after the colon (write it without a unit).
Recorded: {"value": 0.5}
